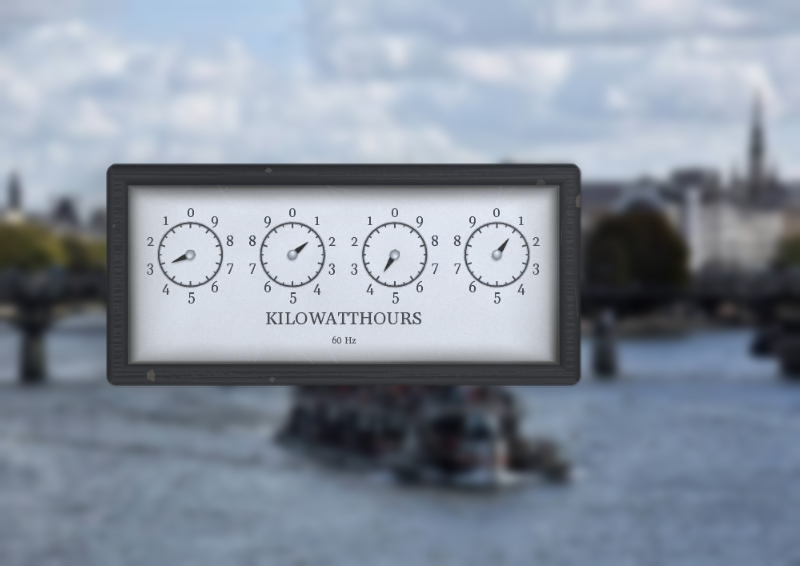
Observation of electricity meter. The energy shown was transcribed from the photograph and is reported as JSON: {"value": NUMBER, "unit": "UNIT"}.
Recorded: {"value": 3141, "unit": "kWh"}
